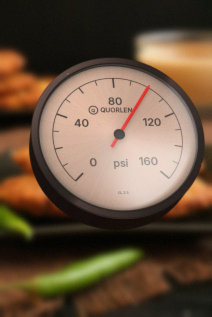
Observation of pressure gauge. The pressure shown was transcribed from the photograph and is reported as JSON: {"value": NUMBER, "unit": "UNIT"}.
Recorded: {"value": 100, "unit": "psi"}
